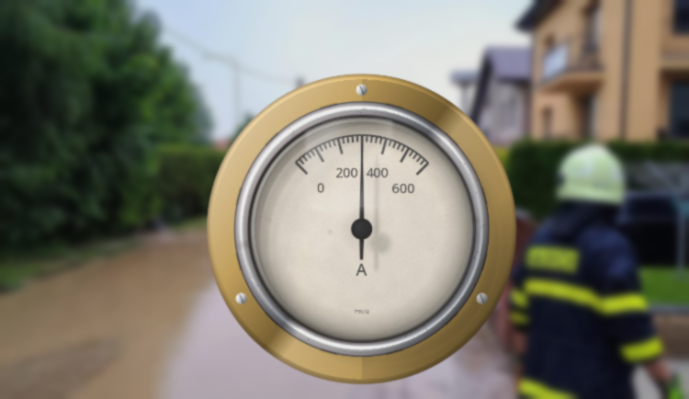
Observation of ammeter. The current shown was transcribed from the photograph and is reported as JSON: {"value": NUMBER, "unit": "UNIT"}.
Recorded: {"value": 300, "unit": "A"}
